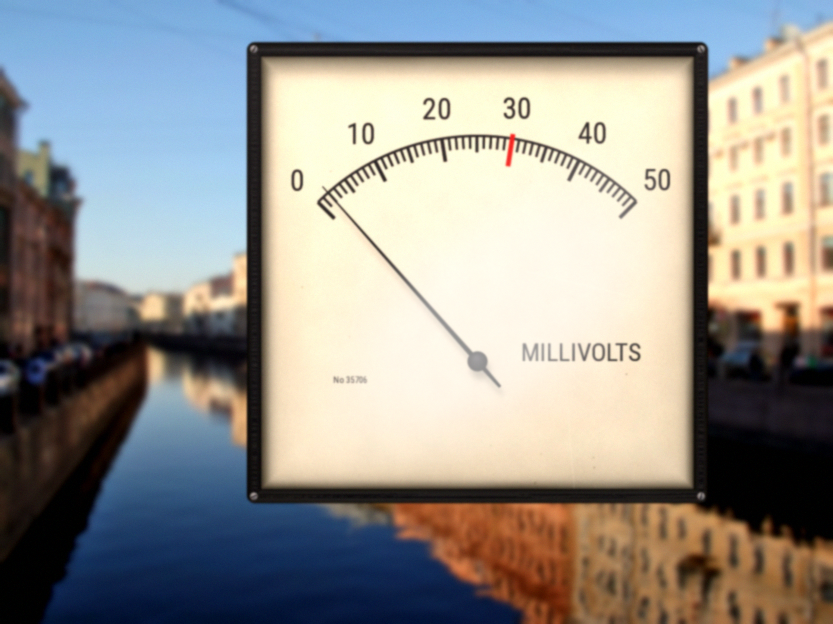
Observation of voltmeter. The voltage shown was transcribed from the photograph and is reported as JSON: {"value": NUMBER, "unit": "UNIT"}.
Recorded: {"value": 2, "unit": "mV"}
